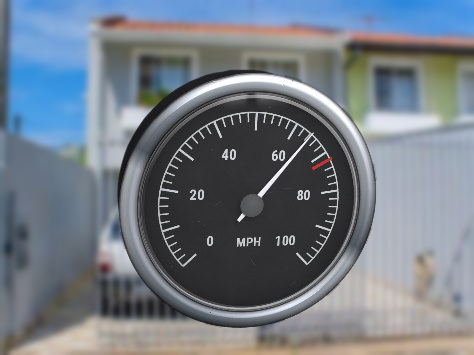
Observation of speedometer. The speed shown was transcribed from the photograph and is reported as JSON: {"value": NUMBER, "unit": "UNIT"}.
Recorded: {"value": 64, "unit": "mph"}
